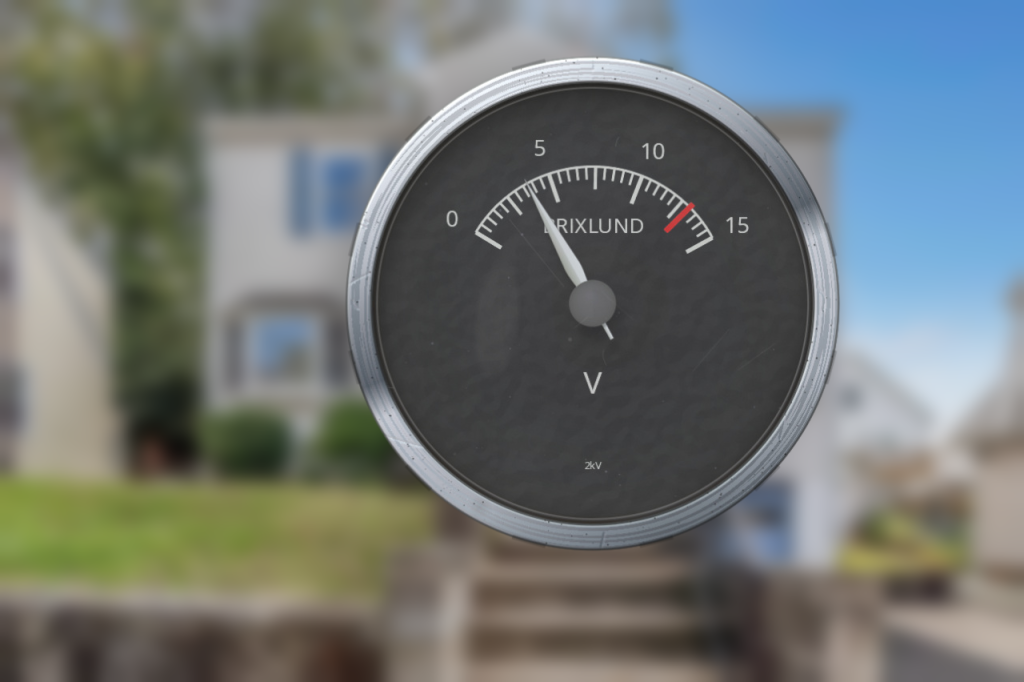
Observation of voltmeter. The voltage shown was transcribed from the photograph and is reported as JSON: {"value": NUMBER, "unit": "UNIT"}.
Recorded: {"value": 3.75, "unit": "V"}
